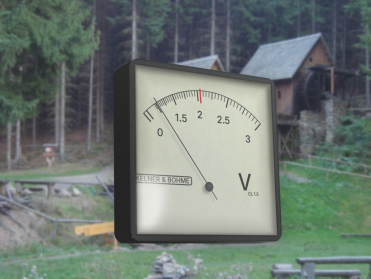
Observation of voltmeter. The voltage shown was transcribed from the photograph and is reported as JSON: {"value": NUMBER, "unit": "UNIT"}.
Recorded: {"value": 1, "unit": "V"}
